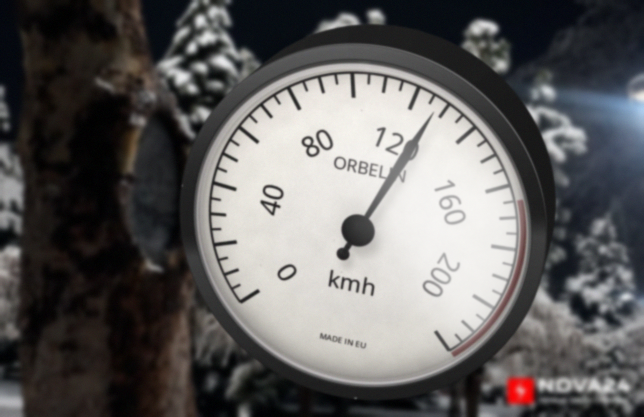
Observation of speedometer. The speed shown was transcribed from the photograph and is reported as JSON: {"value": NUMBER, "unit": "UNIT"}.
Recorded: {"value": 127.5, "unit": "km/h"}
